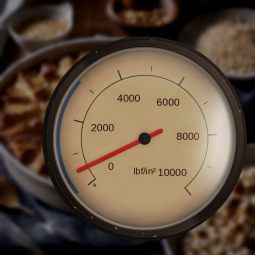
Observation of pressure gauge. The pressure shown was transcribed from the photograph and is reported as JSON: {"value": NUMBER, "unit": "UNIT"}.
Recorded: {"value": 500, "unit": "psi"}
